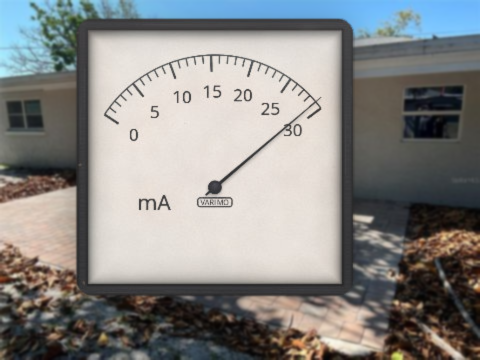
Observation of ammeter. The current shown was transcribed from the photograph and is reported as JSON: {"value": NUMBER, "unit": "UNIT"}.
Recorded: {"value": 29, "unit": "mA"}
